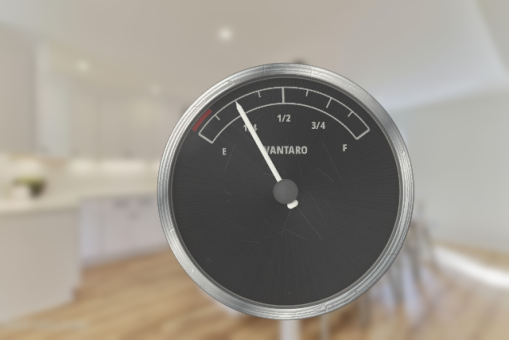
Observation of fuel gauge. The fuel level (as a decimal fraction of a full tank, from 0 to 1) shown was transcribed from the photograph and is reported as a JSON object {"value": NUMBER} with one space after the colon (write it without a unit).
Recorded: {"value": 0.25}
